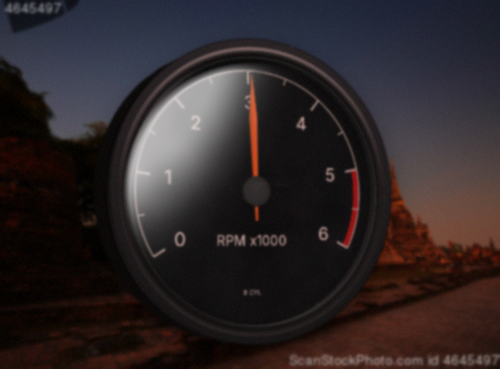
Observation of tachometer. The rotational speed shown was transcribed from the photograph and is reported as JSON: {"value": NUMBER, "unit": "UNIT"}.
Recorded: {"value": 3000, "unit": "rpm"}
